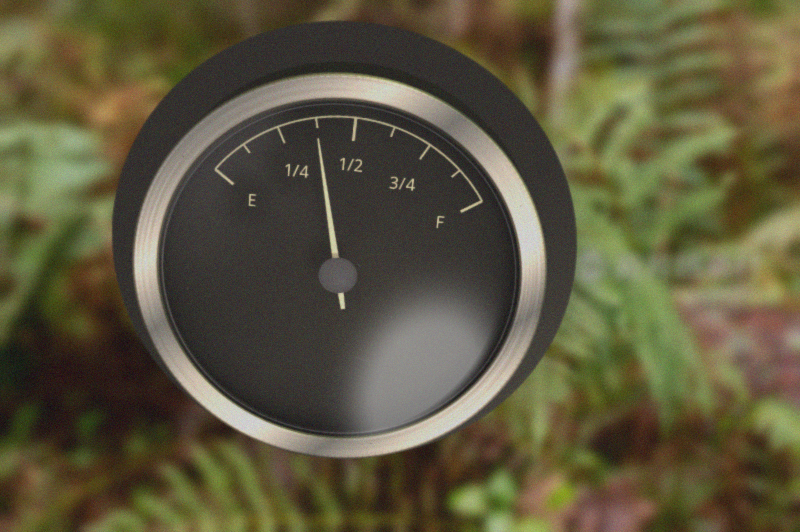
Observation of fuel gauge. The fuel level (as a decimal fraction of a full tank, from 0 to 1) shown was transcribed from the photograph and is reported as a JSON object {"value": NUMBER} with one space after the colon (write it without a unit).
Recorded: {"value": 0.375}
